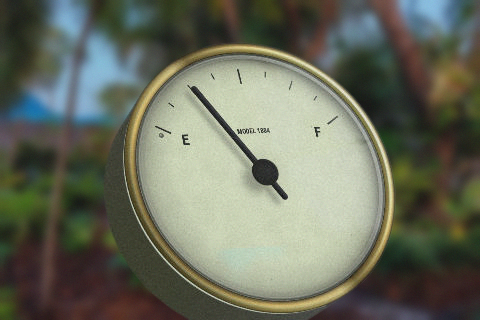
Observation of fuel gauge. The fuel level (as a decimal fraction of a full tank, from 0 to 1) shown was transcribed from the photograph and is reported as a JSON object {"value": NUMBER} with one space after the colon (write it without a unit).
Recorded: {"value": 0.25}
